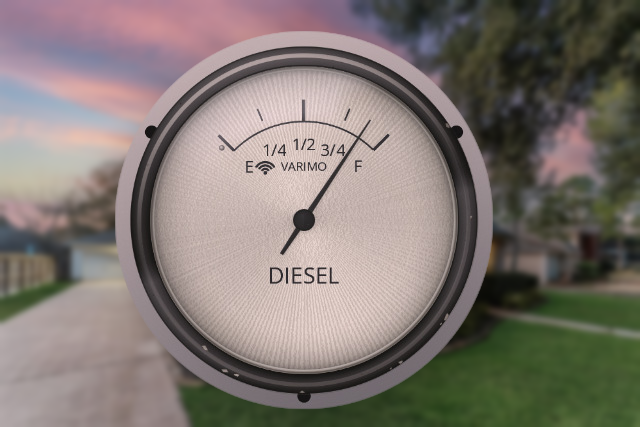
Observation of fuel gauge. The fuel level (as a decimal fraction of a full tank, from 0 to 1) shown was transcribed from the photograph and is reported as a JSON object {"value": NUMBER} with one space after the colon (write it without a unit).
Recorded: {"value": 0.875}
